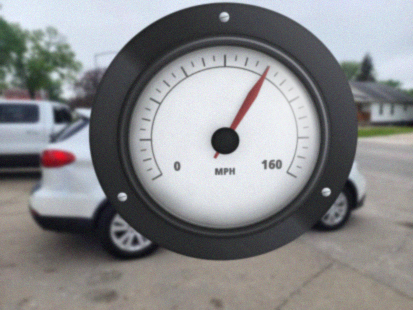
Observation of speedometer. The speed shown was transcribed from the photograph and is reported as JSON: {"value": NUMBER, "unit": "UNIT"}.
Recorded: {"value": 100, "unit": "mph"}
